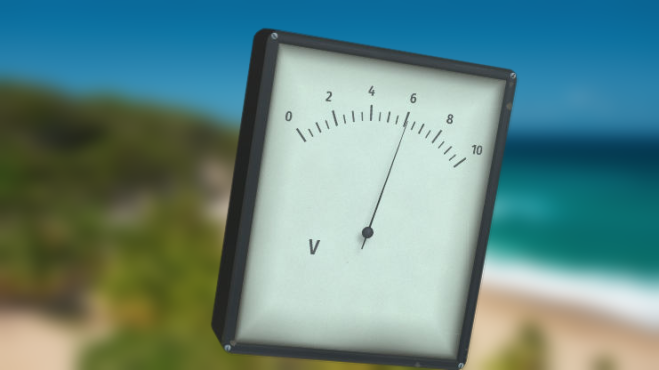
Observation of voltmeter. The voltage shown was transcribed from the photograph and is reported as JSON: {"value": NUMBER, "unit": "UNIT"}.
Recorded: {"value": 6, "unit": "V"}
